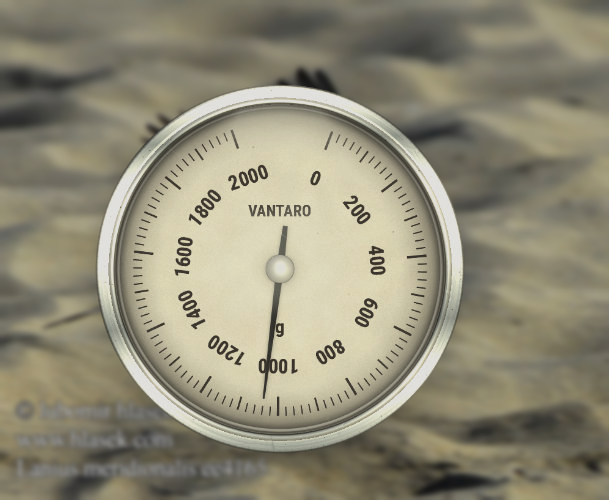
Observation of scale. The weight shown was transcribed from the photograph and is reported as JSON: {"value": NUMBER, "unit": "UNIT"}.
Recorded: {"value": 1040, "unit": "g"}
